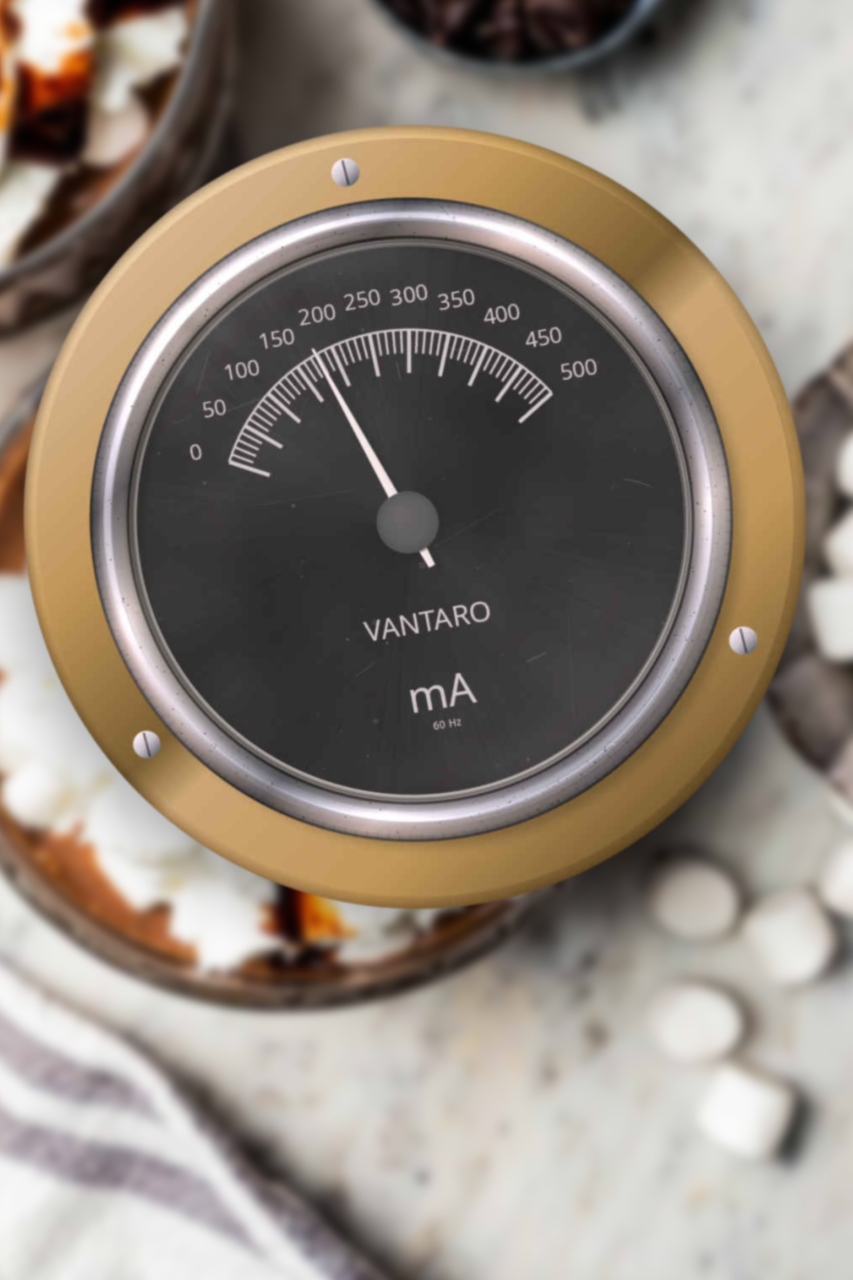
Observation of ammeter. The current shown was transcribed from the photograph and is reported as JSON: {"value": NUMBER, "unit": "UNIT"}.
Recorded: {"value": 180, "unit": "mA"}
